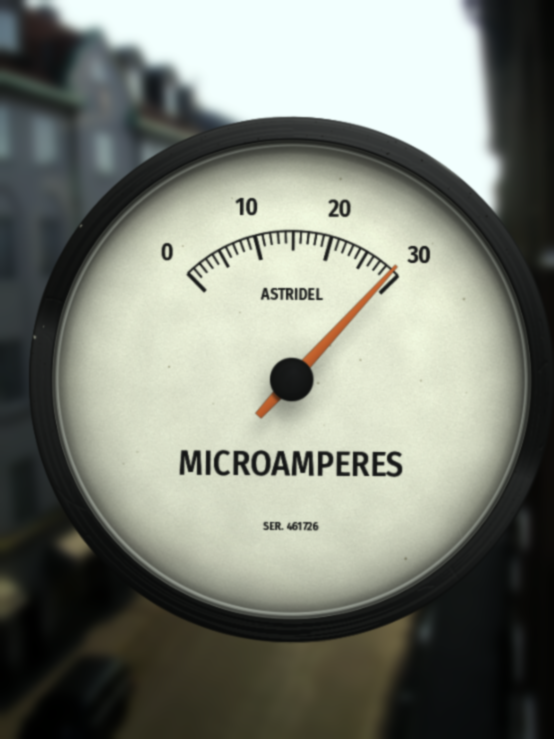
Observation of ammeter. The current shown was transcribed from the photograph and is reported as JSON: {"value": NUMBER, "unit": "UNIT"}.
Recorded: {"value": 29, "unit": "µA"}
